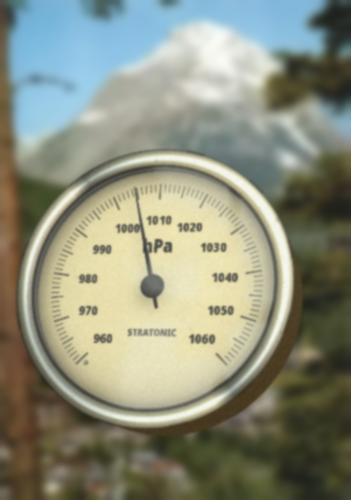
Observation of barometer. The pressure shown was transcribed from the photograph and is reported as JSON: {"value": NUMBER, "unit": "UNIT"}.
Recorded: {"value": 1005, "unit": "hPa"}
